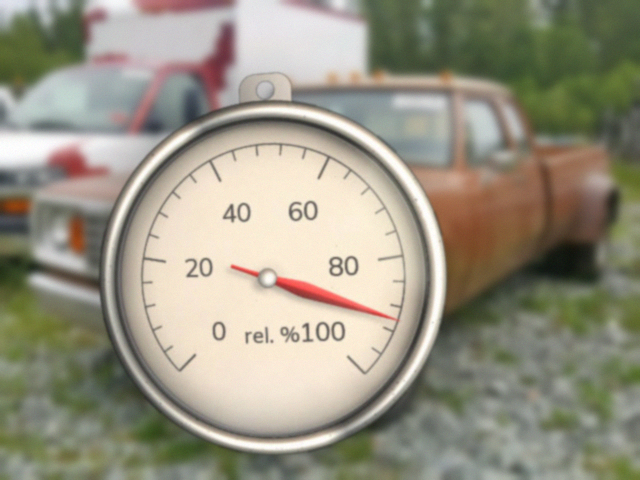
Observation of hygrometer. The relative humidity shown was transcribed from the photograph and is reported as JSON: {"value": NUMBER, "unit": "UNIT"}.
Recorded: {"value": 90, "unit": "%"}
